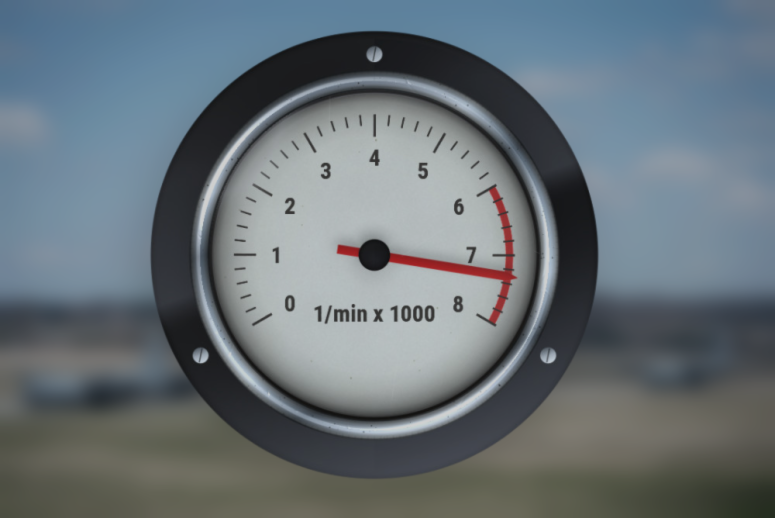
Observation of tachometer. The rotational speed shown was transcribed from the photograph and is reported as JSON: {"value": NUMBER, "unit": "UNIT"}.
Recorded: {"value": 7300, "unit": "rpm"}
